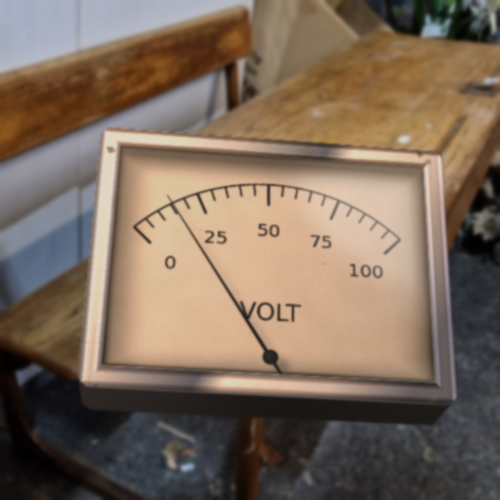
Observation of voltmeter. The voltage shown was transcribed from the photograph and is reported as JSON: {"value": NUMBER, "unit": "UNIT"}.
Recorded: {"value": 15, "unit": "V"}
